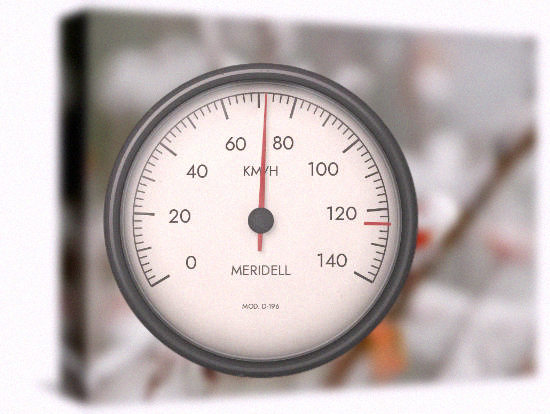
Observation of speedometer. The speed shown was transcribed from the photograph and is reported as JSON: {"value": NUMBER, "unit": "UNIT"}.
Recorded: {"value": 72, "unit": "km/h"}
